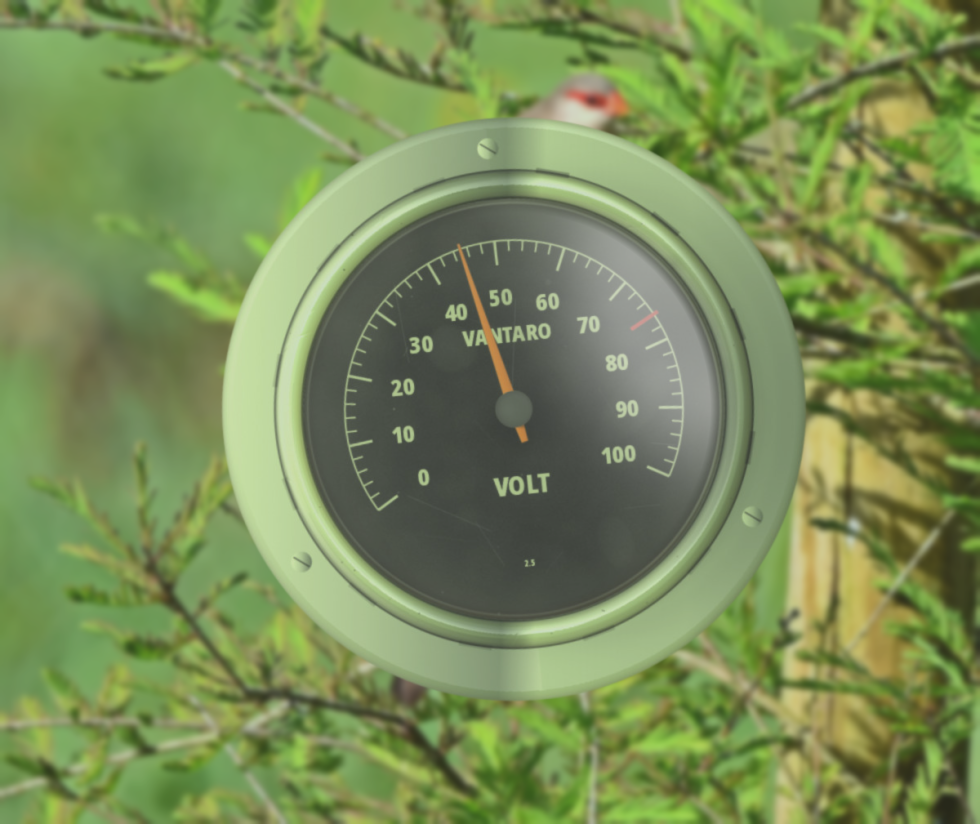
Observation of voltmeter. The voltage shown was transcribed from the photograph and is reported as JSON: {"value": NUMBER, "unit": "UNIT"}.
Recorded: {"value": 45, "unit": "V"}
